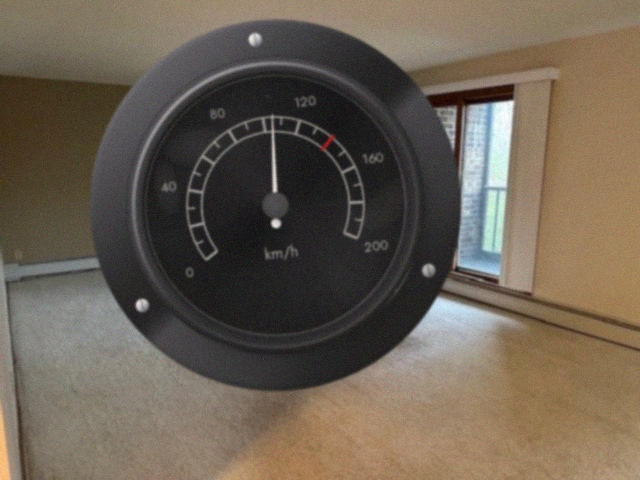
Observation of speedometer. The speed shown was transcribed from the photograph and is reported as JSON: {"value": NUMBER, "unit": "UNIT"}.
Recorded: {"value": 105, "unit": "km/h"}
